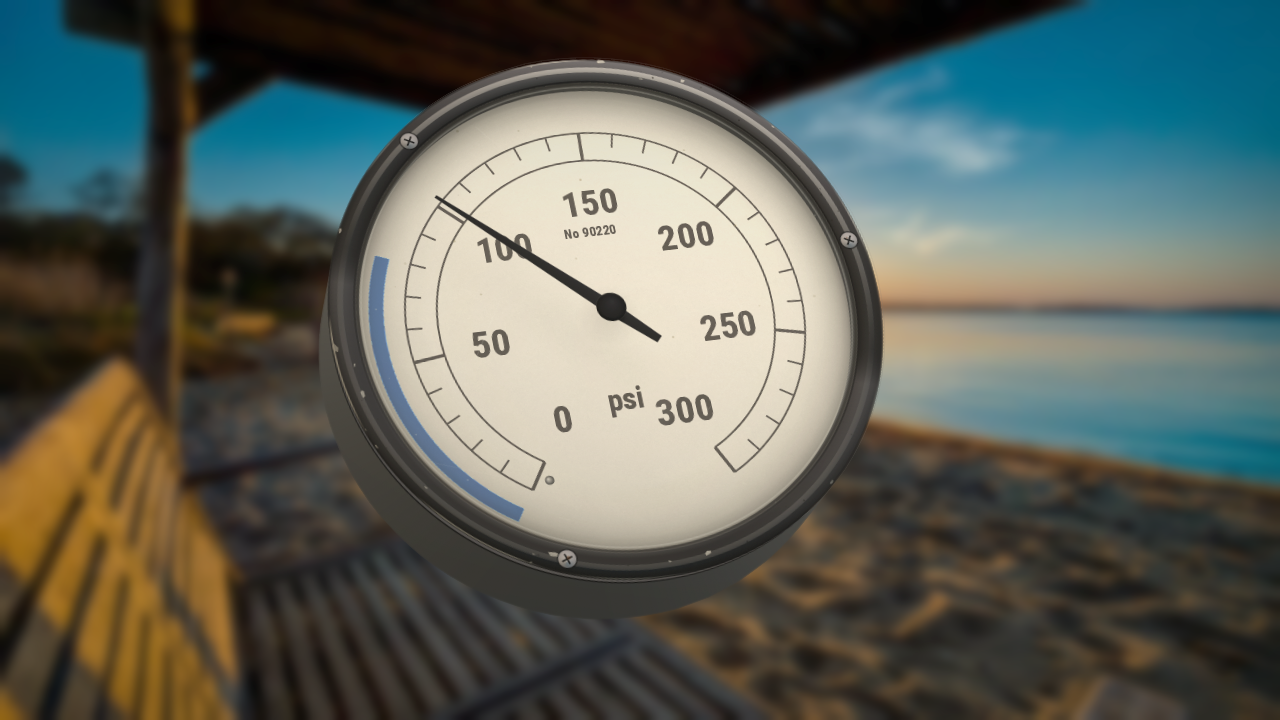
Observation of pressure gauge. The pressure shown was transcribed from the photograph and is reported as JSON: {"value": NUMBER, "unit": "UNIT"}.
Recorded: {"value": 100, "unit": "psi"}
